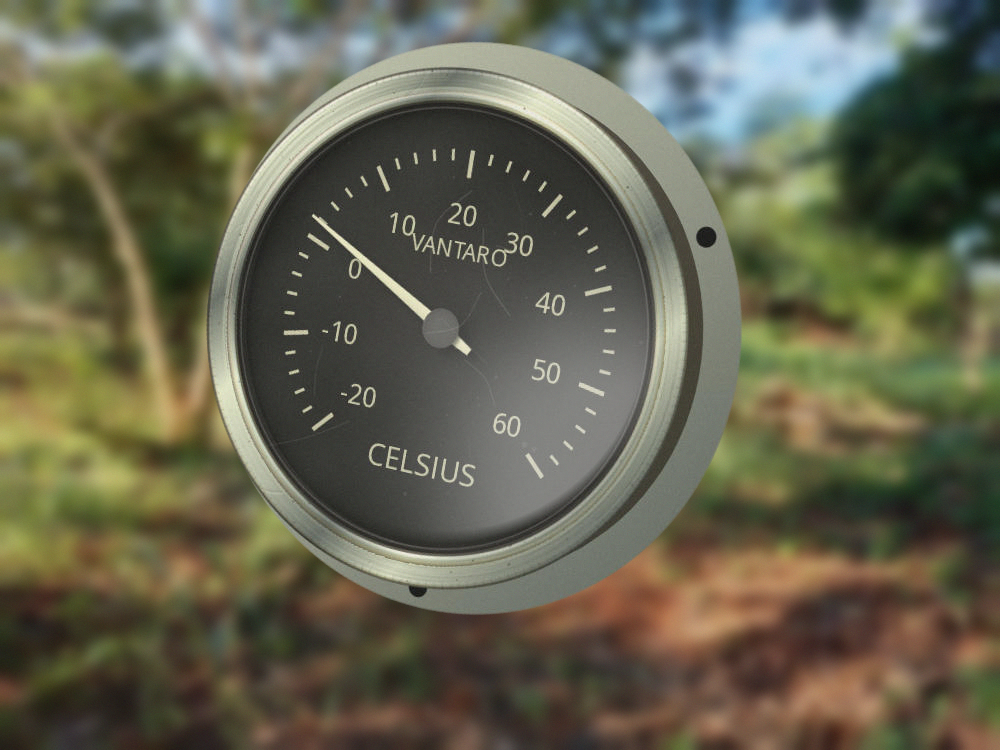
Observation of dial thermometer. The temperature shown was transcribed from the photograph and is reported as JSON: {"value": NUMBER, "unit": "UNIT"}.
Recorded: {"value": 2, "unit": "°C"}
